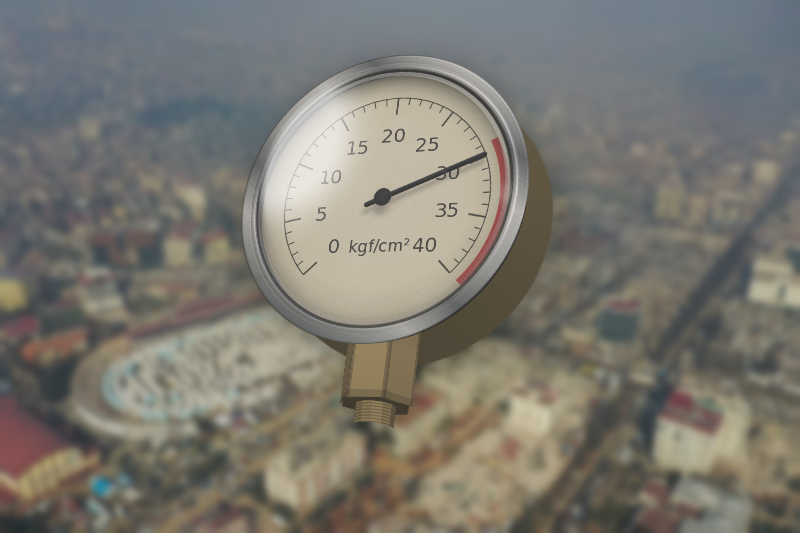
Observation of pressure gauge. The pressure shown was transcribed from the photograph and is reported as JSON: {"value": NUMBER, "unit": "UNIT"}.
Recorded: {"value": 30, "unit": "kg/cm²"}
